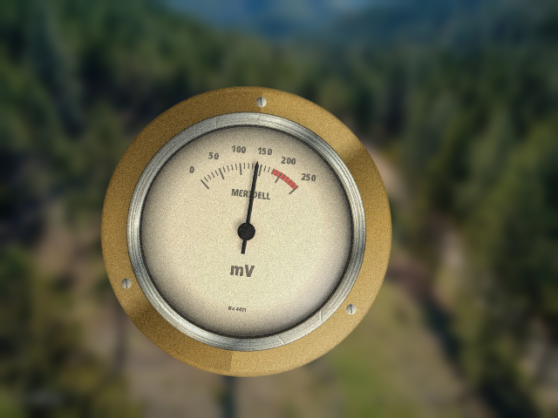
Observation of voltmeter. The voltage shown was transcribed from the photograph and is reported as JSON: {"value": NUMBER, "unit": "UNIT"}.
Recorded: {"value": 140, "unit": "mV"}
